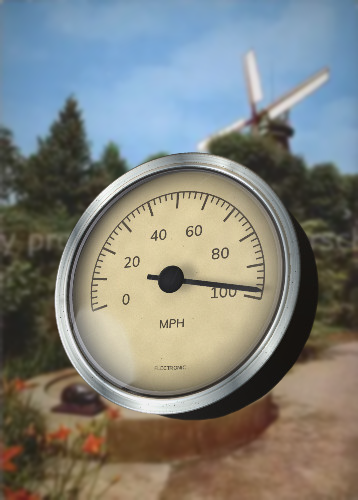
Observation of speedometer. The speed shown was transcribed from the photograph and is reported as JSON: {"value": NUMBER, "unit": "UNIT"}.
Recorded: {"value": 98, "unit": "mph"}
